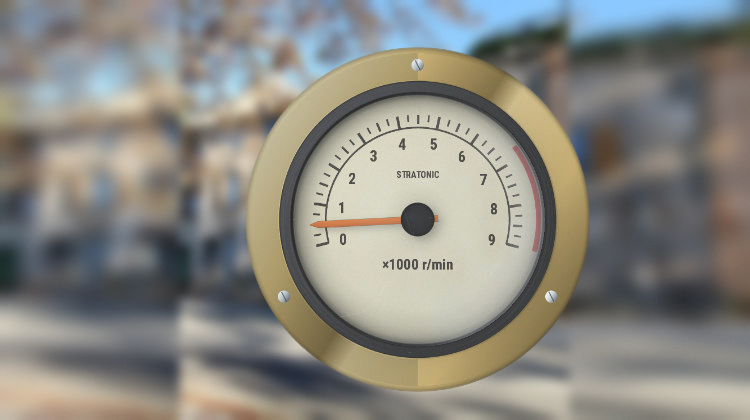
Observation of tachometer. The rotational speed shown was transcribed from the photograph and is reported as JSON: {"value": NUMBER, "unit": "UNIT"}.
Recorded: {"value": 500, "unit": "rpm"}
